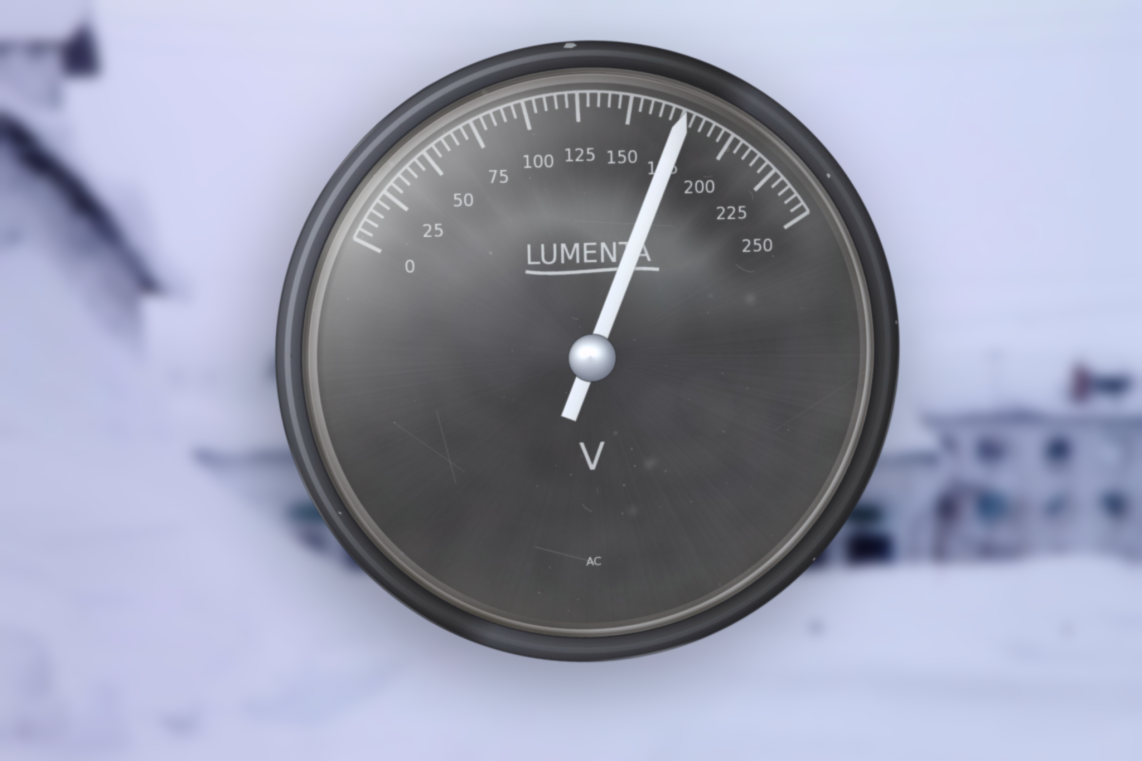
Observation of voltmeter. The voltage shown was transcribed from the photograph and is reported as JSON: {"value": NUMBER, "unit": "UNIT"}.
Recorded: {"value": 175, "unit": "V"}
